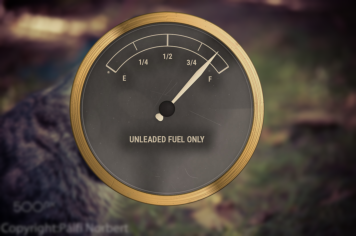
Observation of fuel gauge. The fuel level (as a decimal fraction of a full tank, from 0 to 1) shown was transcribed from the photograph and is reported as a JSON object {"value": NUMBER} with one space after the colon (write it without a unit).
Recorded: {"value": 0.875}
